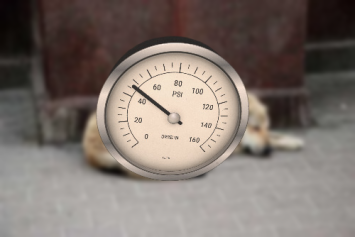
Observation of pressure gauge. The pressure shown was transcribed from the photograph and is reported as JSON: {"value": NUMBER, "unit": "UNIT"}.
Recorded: {"value": 47.5, "unit": "psi"}
